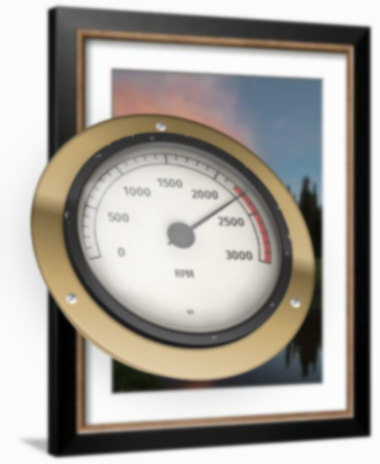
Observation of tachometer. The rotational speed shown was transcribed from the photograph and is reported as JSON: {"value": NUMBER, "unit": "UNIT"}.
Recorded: {"value": 2300, "unit": "rpm"}
